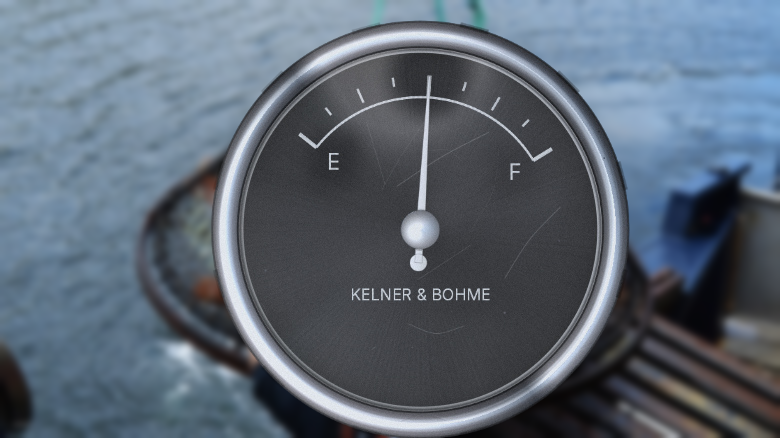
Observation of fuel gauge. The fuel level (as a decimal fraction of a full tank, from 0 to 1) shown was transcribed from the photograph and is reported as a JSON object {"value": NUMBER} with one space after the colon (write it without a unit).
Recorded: {"value": 0.5}
